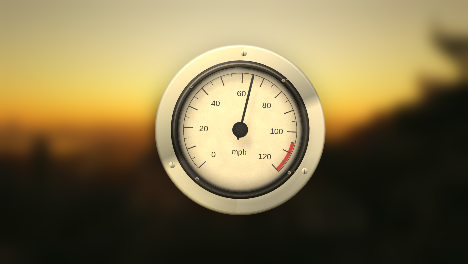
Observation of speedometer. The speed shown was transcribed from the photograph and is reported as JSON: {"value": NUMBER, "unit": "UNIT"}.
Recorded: {"value": 65, "unit": "mph"}
